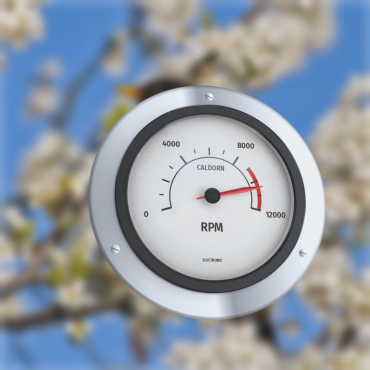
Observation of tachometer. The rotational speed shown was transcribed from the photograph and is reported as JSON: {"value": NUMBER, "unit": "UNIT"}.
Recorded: {"value": 10500, "unit": "rpm"}
